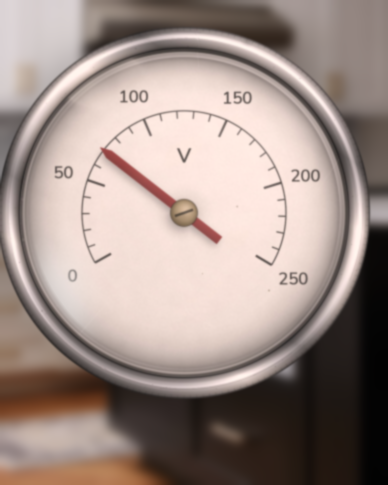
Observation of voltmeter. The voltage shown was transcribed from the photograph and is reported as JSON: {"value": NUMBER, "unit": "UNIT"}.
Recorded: {"value": 70, "unit": "V"}
